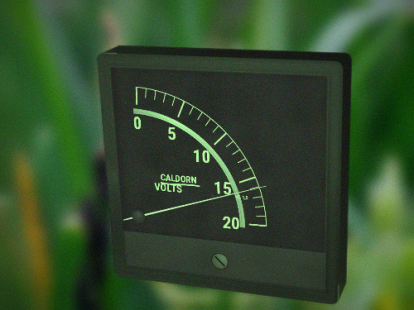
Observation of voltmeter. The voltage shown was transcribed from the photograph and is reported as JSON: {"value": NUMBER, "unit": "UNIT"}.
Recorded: {"value": 16, "unit": "V"}
